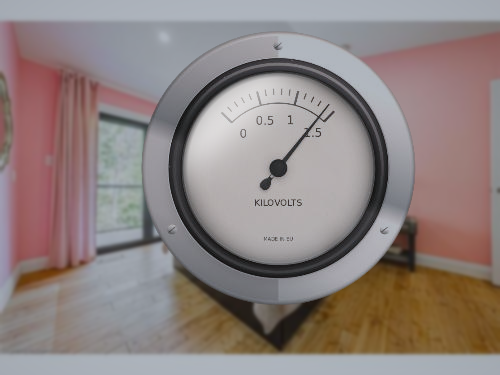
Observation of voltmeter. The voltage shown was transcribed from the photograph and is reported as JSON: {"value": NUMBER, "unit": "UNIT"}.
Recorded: {"value": 1.4, "unit": "kV"}
